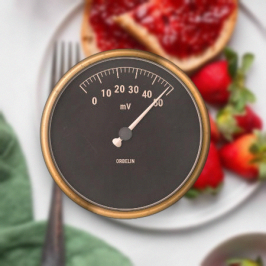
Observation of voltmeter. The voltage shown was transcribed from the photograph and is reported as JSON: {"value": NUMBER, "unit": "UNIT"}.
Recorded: {"value": 48, "unit": "mV"}
